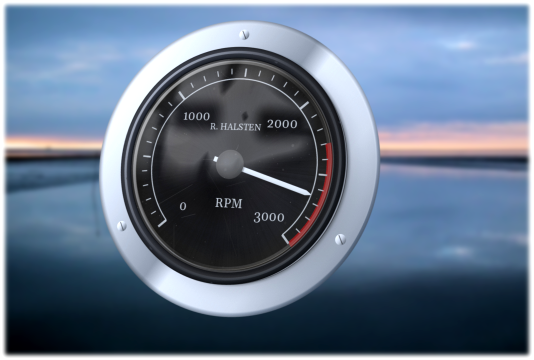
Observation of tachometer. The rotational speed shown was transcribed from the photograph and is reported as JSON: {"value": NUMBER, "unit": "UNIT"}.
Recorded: {"value": 2650, "unit": "rpm"}
